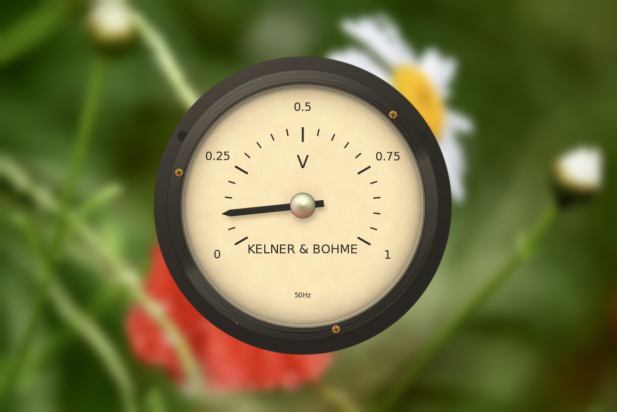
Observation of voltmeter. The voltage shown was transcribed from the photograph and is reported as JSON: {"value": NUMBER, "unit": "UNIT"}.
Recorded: {"value": 0.1, "unit": "V"}
